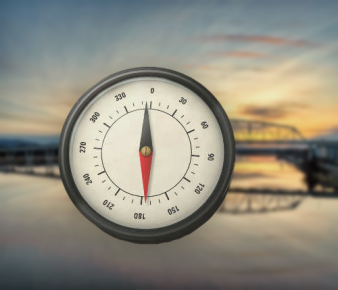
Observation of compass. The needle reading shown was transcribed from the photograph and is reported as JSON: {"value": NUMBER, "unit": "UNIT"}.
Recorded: {"value": 175, "unit": "°"}
